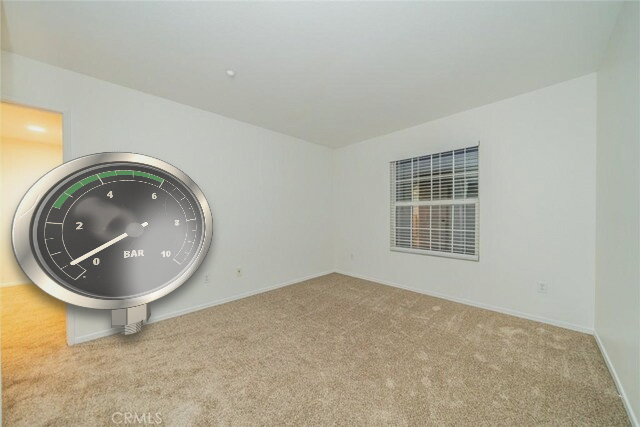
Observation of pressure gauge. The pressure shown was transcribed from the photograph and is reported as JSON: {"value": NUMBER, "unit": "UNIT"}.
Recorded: {"value": 0.5, "unit": "bar"}
